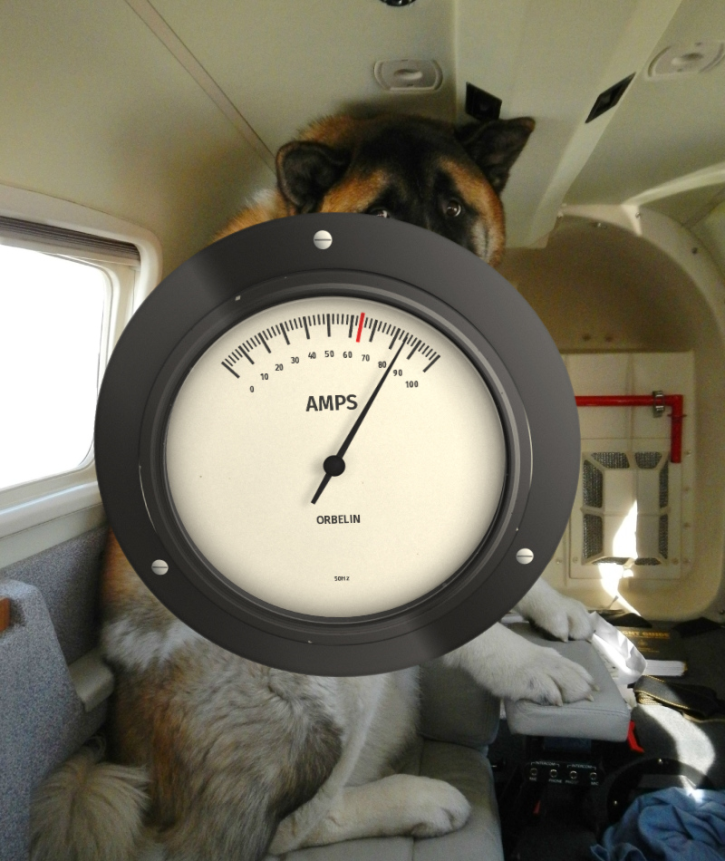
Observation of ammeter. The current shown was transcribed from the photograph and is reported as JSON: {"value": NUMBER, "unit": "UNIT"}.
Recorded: {"value": 84, "unit": "A"}
